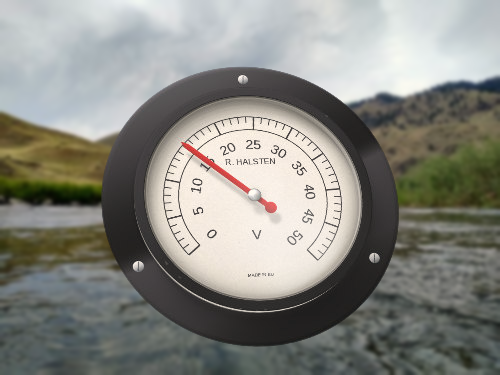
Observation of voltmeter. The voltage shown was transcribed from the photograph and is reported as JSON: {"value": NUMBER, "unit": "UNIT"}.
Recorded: {"value": 15, "unit": "V"}
